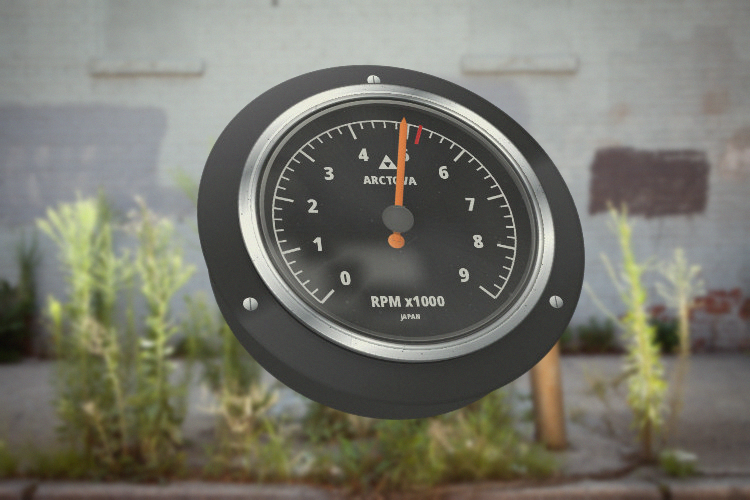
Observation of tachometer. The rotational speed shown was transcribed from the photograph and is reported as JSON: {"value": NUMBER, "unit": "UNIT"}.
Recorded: {"value": 4900, "unit": "rpm"}
